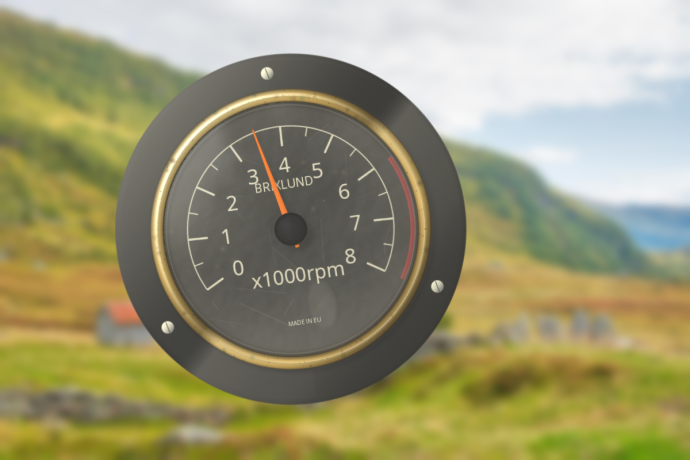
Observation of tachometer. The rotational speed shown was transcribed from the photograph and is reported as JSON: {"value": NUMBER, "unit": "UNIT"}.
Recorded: {"value": 3500, "unit": "rpm"}
